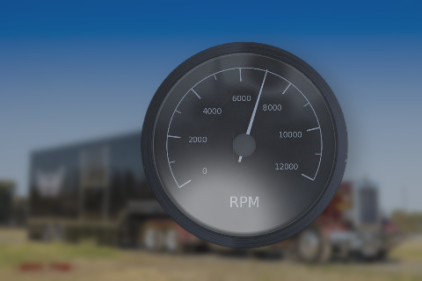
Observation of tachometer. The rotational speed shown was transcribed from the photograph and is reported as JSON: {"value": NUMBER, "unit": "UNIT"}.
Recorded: {"value": 7000, "unit": "rpm"}
